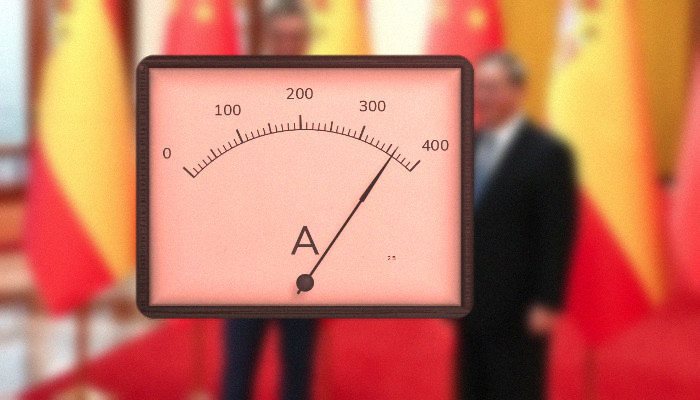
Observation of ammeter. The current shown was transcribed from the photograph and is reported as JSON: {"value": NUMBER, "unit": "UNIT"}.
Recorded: {"value": 360, "unit": "A"}
